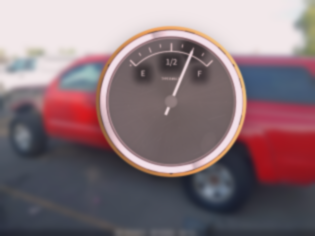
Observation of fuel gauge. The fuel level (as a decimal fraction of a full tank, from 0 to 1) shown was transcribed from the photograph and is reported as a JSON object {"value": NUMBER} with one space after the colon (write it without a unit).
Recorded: {"value": 0.75}
